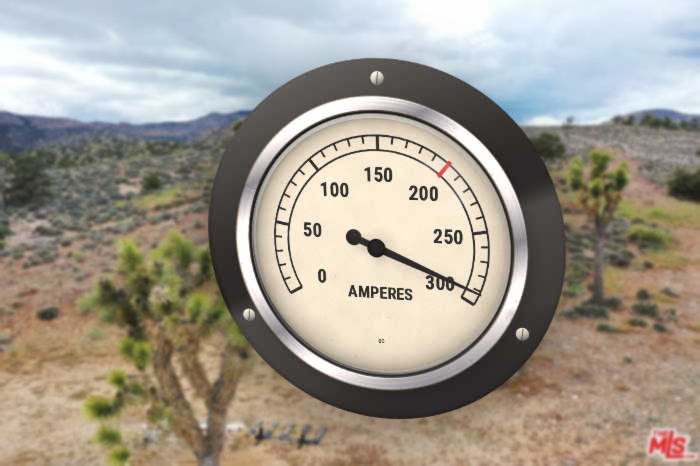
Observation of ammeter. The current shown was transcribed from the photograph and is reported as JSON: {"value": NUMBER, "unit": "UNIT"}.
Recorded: {"value": 290, "unit": "A"}
